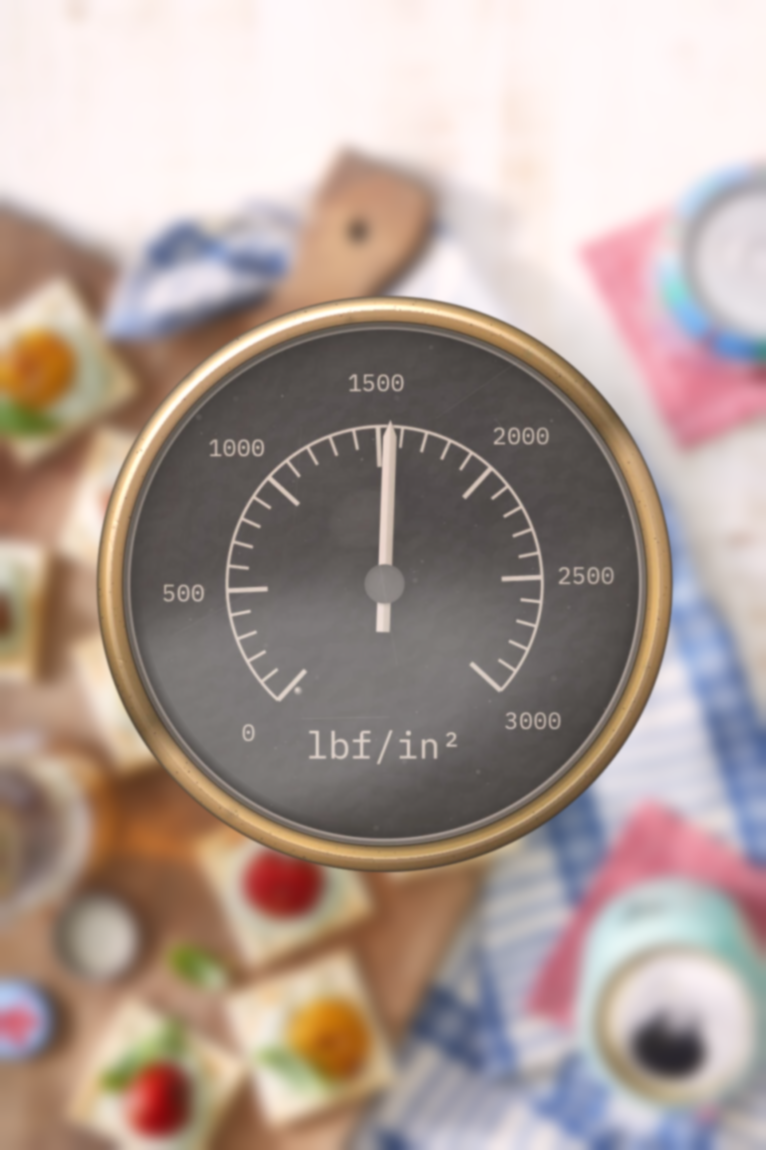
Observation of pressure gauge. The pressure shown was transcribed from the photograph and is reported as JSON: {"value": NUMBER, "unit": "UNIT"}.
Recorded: {"value": 1550, "unit": "psi"}
